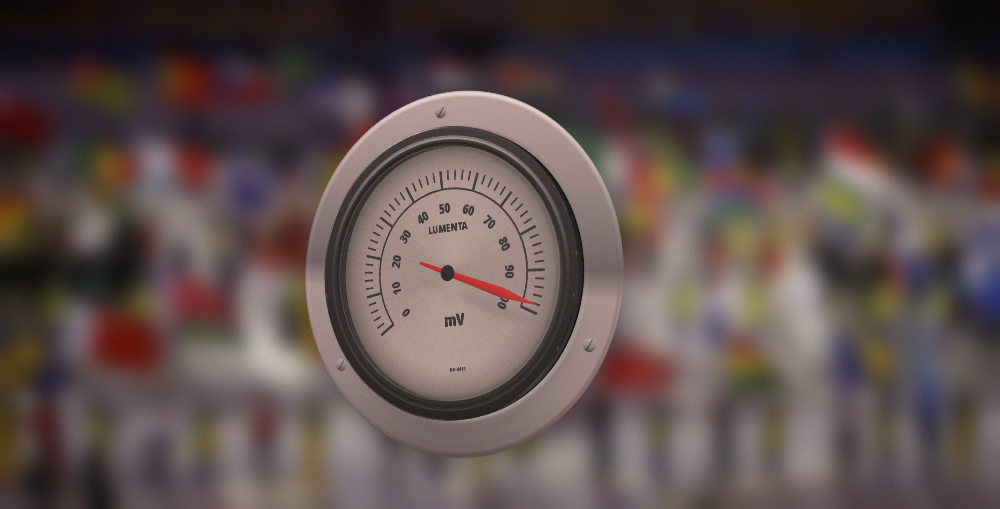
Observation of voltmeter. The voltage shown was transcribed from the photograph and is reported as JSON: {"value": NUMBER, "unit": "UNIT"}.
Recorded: {"value": 98, "unit": "mV"}
